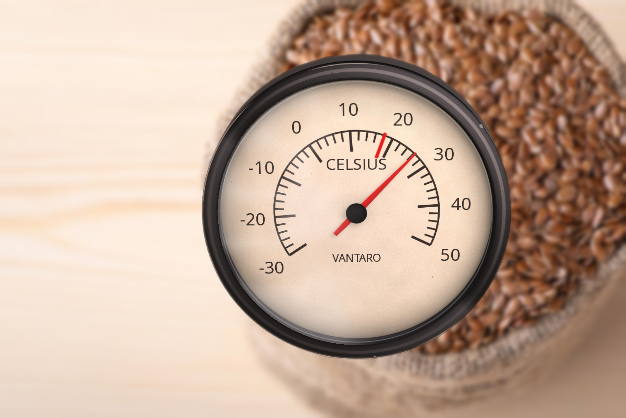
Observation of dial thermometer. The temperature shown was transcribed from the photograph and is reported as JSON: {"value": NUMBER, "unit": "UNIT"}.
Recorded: {"value": 26, "unit": "°C"}
